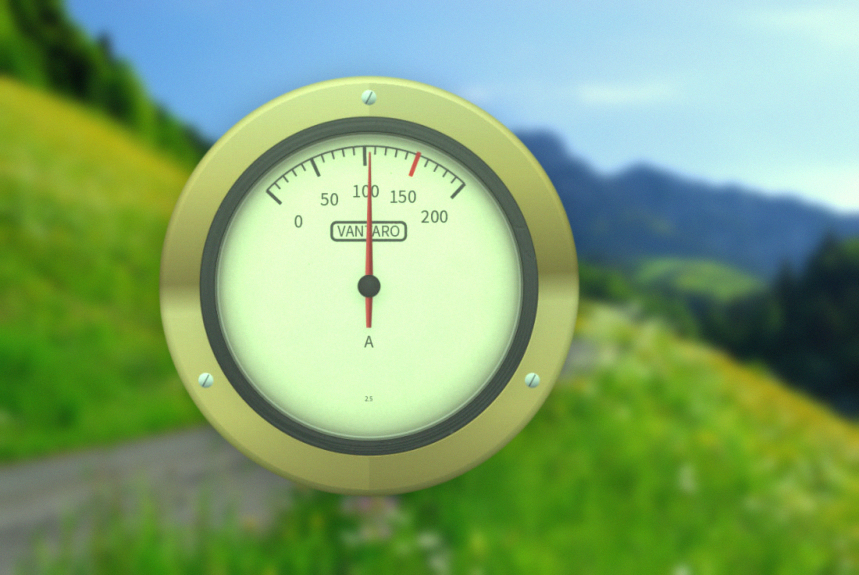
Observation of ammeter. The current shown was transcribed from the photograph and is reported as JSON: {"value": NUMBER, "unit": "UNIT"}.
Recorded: {"value": 105, "unit": "A"}
